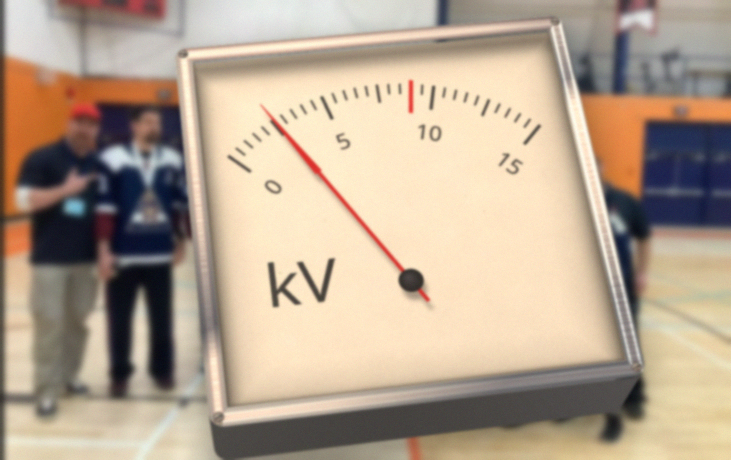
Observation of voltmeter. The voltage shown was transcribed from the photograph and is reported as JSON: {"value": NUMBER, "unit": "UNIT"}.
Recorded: {"value": 2.5, "unit": "kV"}
